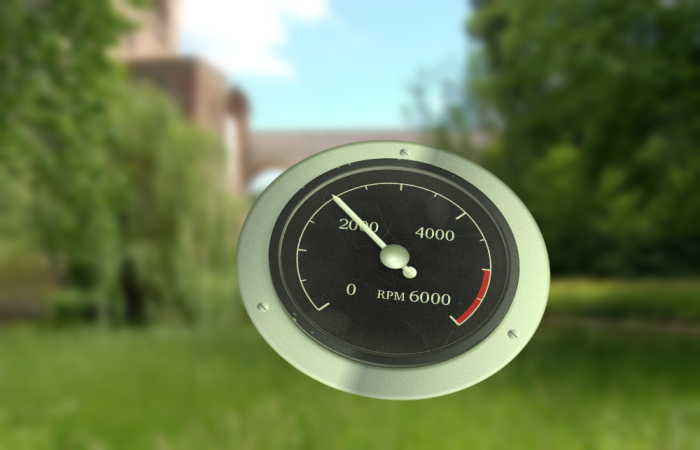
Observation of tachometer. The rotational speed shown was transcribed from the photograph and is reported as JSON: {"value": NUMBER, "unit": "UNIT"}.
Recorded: {"value": 2000, "unit": "rpm"}
